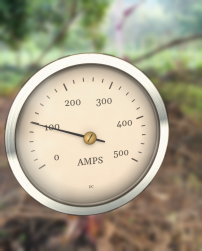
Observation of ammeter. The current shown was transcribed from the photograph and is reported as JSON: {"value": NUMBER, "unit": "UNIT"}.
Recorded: {"value": 100, "unit": "A"}
